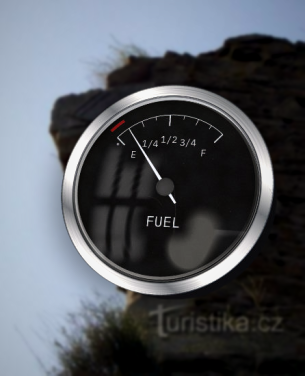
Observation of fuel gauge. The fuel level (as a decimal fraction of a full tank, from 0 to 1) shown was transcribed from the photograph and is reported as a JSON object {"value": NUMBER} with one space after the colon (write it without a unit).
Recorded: {"value": 0.125}
